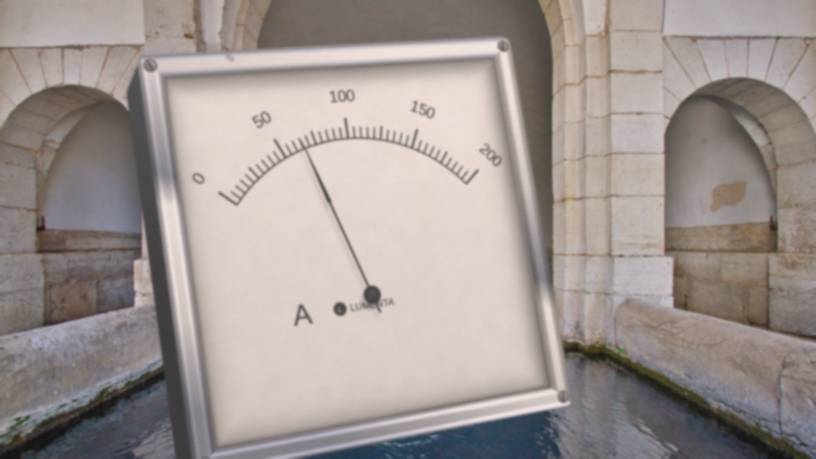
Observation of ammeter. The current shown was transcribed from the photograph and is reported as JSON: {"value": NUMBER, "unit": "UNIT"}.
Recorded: {"value": 65, "unit": "A"}
